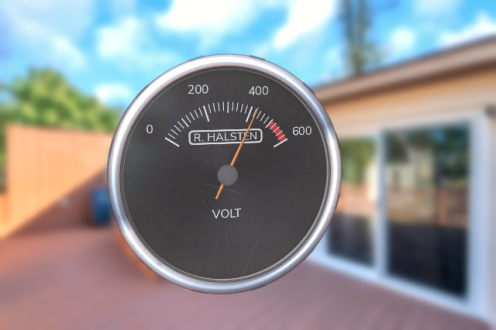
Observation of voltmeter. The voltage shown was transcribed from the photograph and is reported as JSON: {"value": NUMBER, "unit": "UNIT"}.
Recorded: {"value": 420, "unit": "V"}
